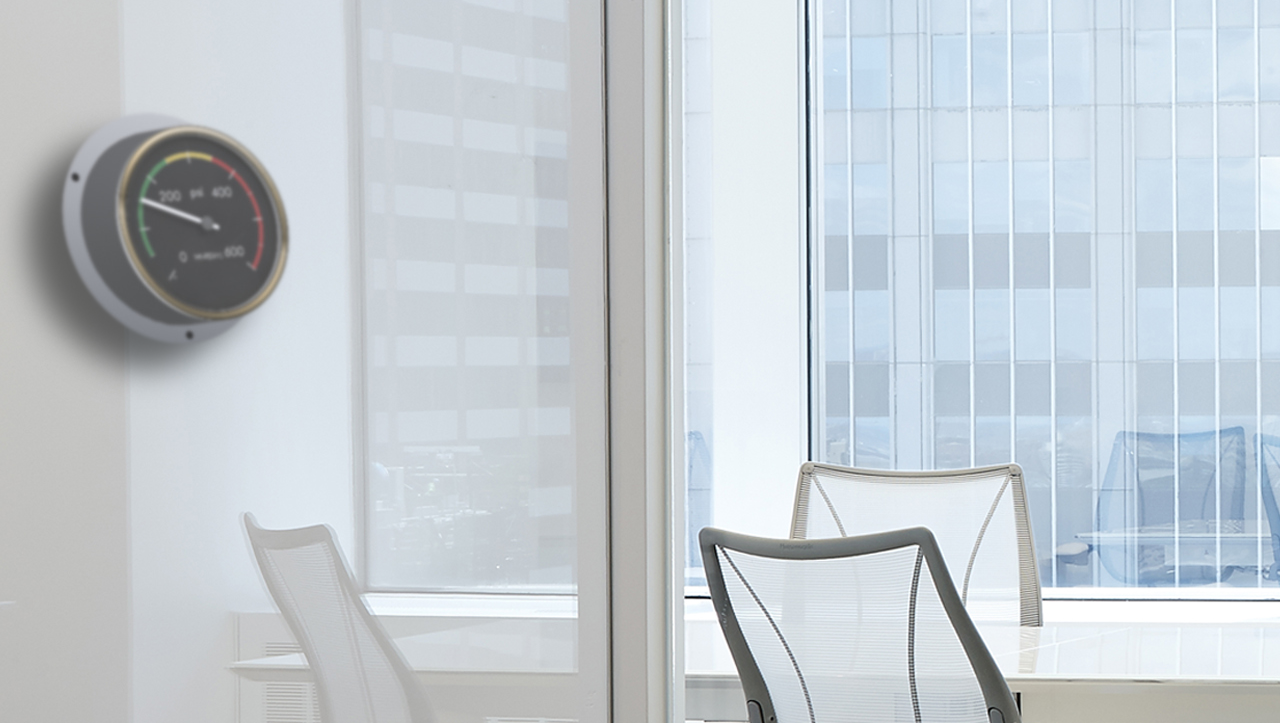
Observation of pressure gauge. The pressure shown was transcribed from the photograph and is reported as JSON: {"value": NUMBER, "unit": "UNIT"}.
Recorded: {"value": 150, "unit": "psi"}
